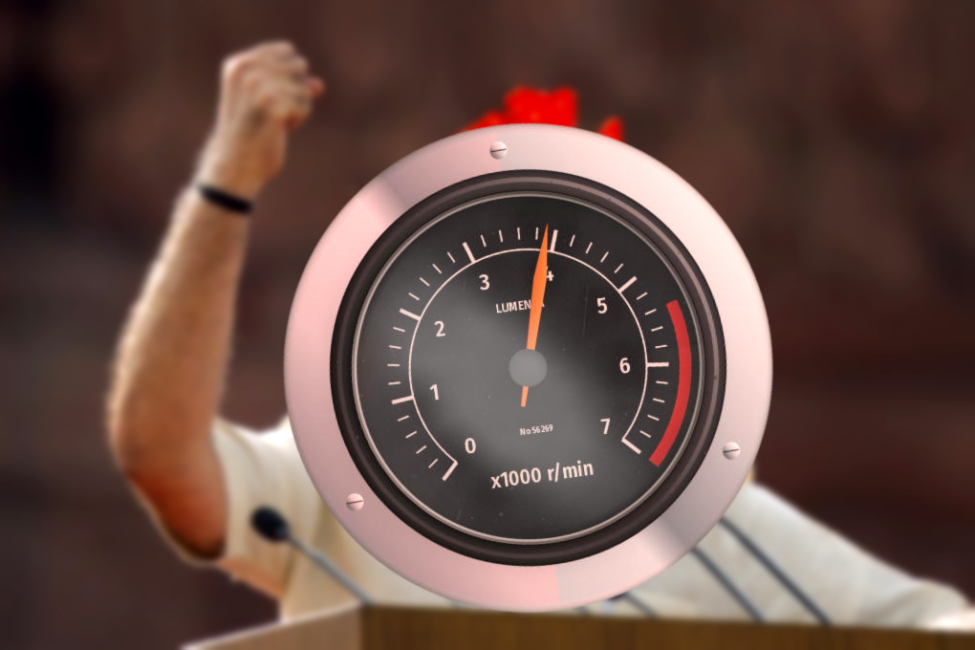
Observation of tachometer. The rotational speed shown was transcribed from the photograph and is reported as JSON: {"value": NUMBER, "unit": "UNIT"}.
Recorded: {"value": 3900, "unit": "rpm"}
